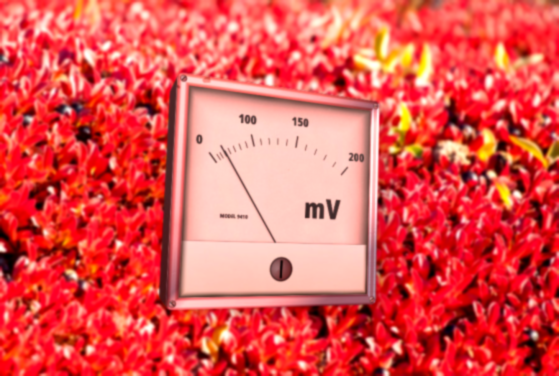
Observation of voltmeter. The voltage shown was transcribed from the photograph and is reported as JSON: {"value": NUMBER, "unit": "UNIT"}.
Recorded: {"value": 50, "unit": "mV"}
